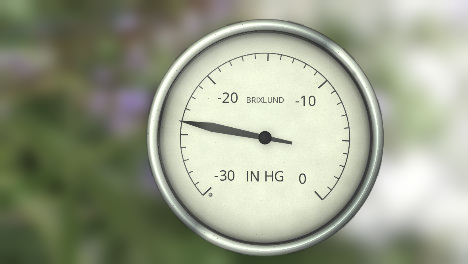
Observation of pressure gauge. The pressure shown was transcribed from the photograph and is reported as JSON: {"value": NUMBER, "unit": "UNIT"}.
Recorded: {"value": -24, "unit": "inHg"}
